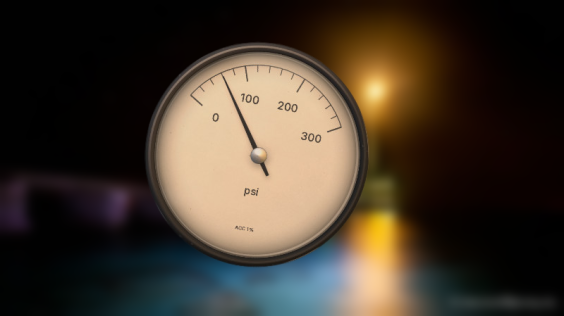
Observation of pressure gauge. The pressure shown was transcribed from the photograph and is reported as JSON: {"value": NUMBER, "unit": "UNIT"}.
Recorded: {"value": 60, "unit": "psi"}
